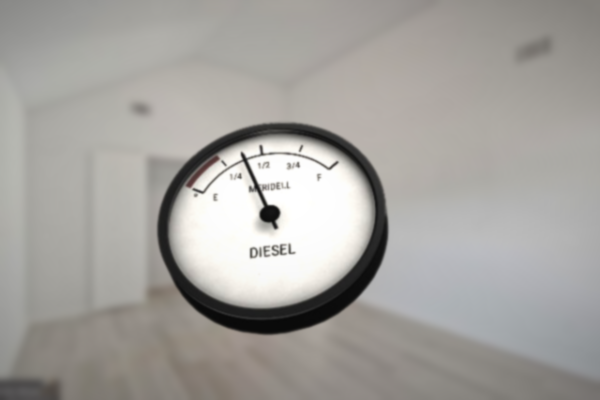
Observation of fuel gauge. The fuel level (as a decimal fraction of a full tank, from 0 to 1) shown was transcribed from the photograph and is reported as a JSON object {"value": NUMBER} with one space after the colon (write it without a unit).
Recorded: {"value": 0.375}
